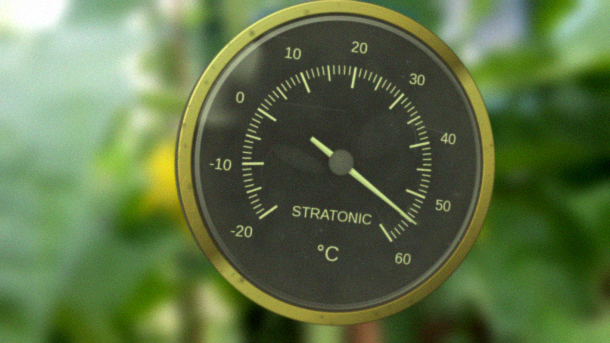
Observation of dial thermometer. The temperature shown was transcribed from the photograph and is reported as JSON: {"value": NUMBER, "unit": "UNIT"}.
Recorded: {"value": 55, "unit": "°C"}
